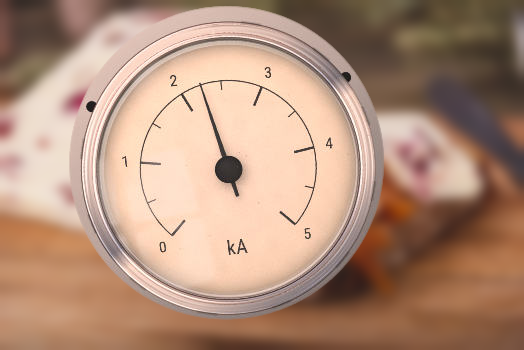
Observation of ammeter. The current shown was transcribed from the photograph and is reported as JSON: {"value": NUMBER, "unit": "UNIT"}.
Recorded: {"value": 2.25, "unit": "kA"}
